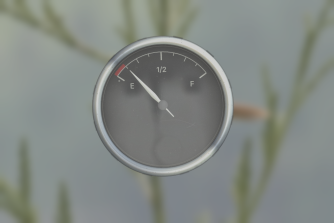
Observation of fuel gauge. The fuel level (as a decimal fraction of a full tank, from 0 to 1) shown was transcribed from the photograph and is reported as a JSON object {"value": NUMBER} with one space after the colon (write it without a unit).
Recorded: {"value": 0.125}
